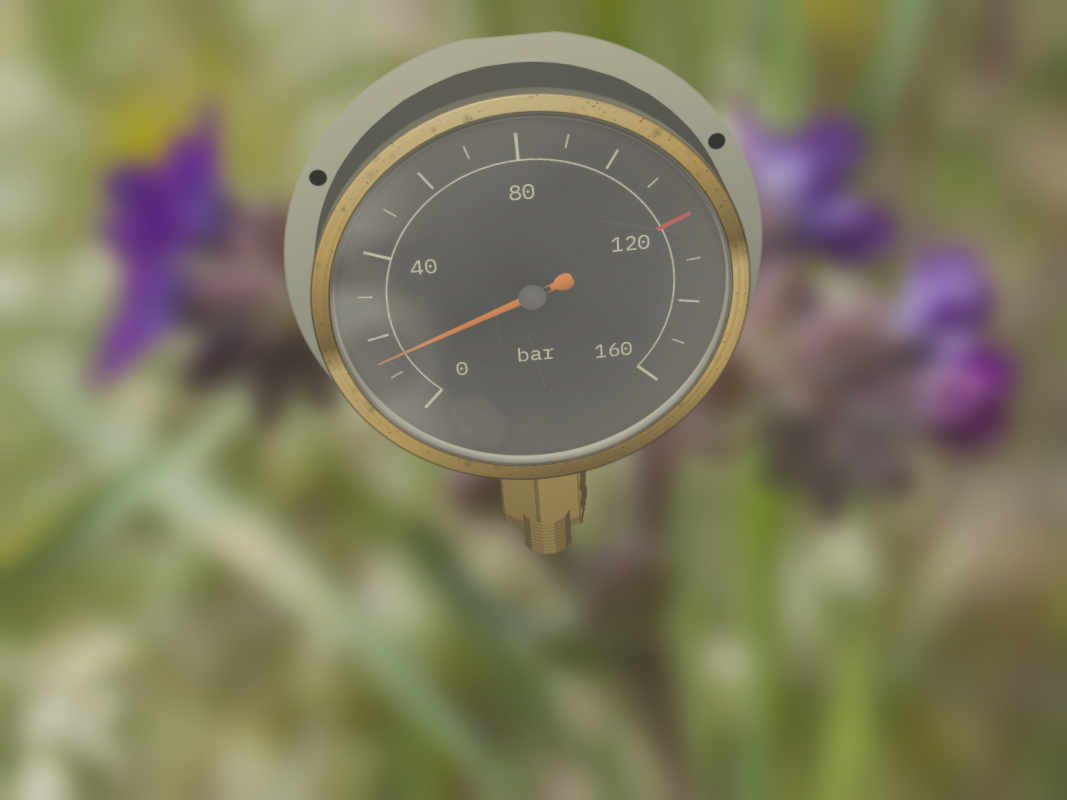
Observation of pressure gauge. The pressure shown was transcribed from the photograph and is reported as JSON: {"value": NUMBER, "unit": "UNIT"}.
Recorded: {"value": 15, "unit": "bar"}
